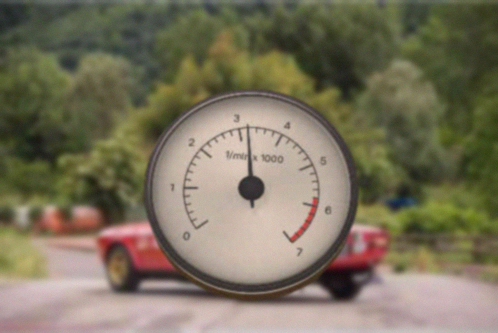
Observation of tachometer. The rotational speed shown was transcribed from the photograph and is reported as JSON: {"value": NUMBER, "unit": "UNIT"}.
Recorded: {"value": 3200, "unit": "rpm"}
